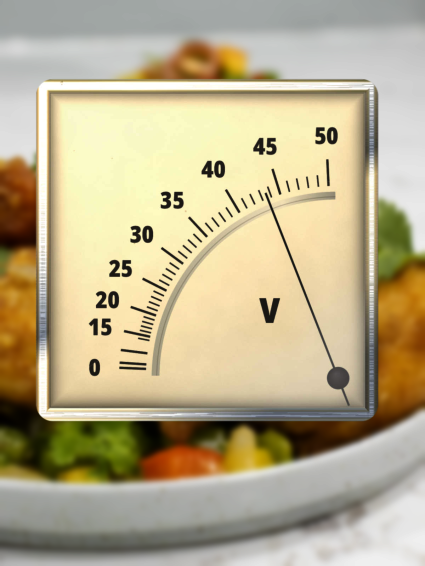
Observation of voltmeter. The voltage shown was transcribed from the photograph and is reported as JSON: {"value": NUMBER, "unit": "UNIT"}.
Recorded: {"value": 43.5, "unit": "V"}
